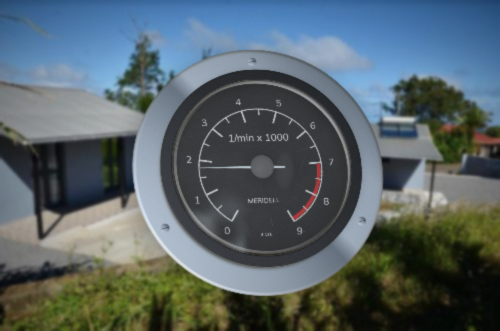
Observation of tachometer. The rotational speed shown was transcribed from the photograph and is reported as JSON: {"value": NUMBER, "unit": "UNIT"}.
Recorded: {"value": 1750, "unit": "rpm"}
